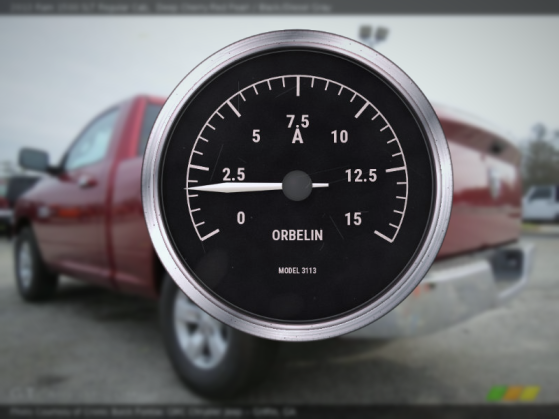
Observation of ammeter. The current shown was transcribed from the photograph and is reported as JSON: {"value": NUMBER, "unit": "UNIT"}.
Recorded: {"value": 1.75, "unit": "A"}
